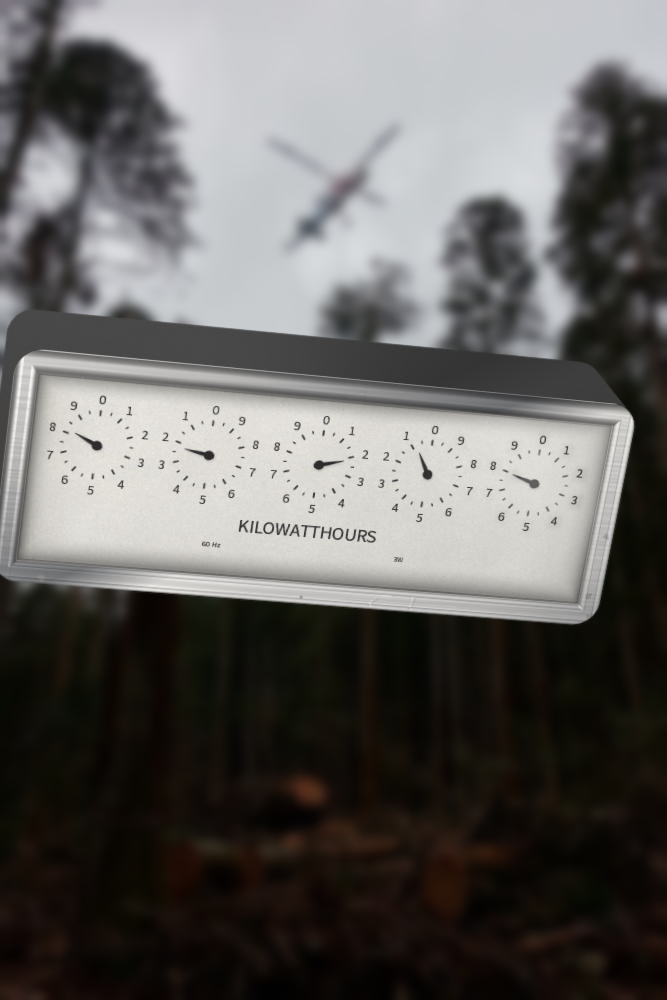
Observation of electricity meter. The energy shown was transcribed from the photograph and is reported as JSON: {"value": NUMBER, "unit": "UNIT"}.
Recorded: {"value": 82208, "unit": "kWh"}
